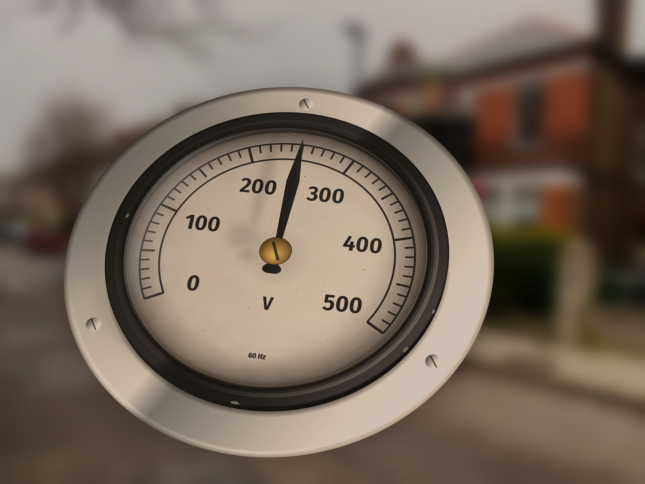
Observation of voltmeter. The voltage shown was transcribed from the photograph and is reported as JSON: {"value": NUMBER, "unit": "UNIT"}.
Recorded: {"value": 250, "unit": "V"}
